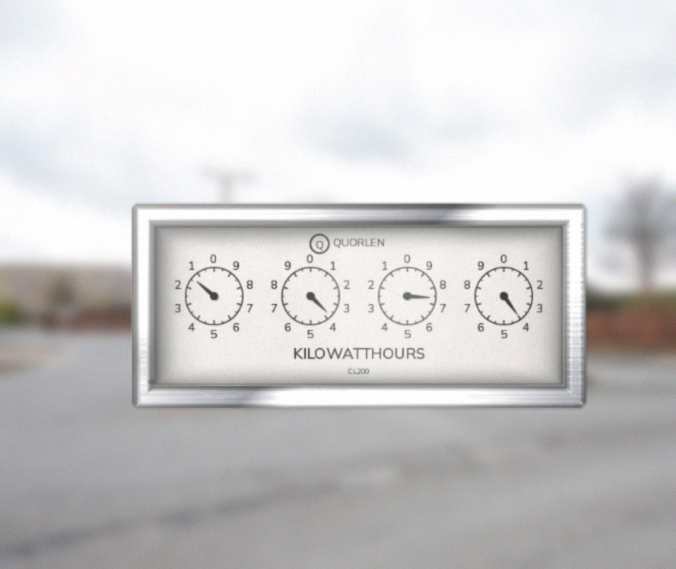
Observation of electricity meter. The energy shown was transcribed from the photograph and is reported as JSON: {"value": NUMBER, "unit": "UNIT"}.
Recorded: {"value": 1374, "unit": "kWh"}
